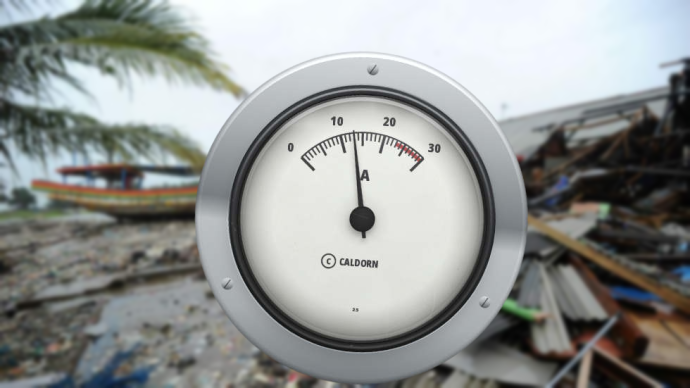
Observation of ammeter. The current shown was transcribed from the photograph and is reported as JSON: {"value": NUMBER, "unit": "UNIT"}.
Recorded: {"value": 13, "unit": "A"}
